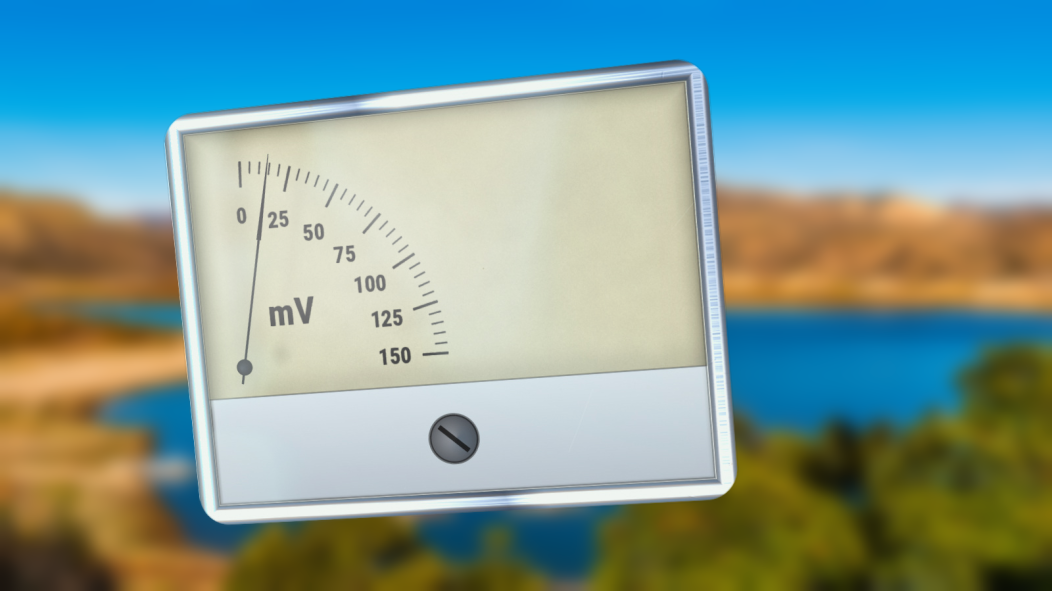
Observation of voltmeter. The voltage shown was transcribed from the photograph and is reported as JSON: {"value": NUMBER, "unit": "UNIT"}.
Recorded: {"value": 15, "unit": "mV"}
